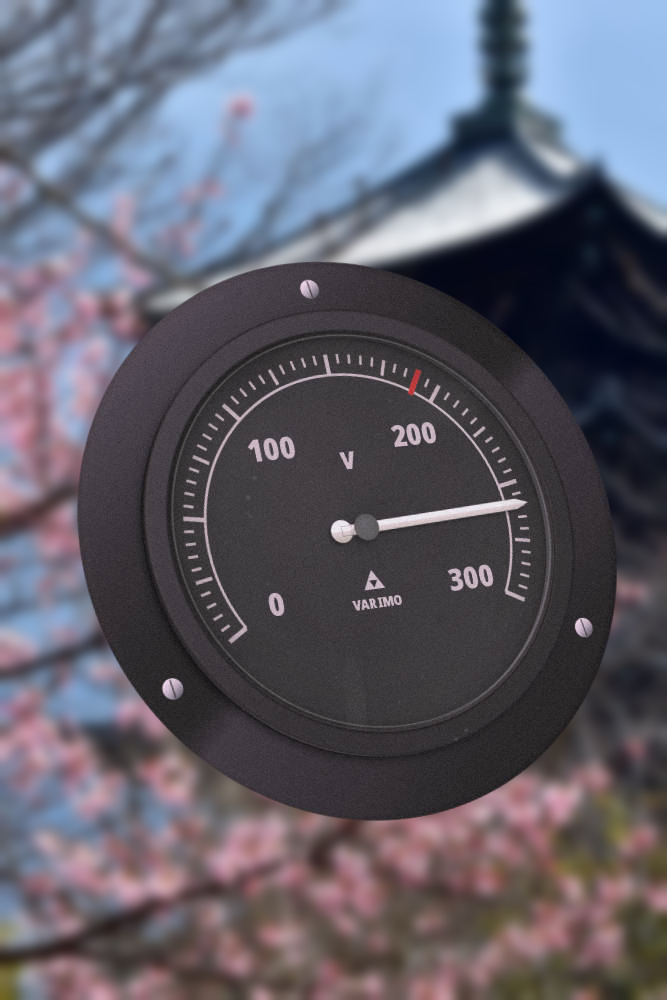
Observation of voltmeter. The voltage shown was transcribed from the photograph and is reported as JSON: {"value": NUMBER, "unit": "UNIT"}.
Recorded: {"value": 260, "unit": "V"}
